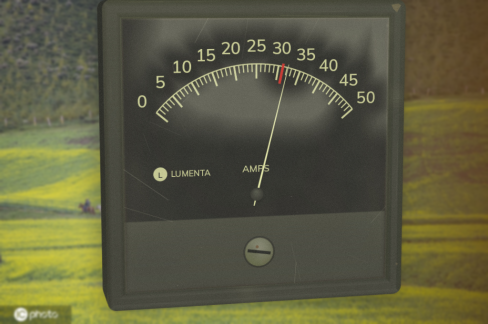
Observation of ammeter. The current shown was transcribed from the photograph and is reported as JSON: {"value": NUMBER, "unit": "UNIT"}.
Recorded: {"value": 32, "unit": "A"}
